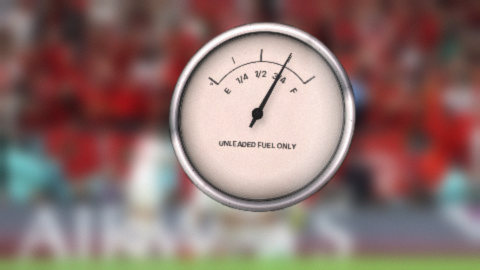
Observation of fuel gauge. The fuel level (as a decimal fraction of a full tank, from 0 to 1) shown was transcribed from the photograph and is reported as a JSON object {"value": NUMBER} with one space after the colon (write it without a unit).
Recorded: {"value": 0.75}
